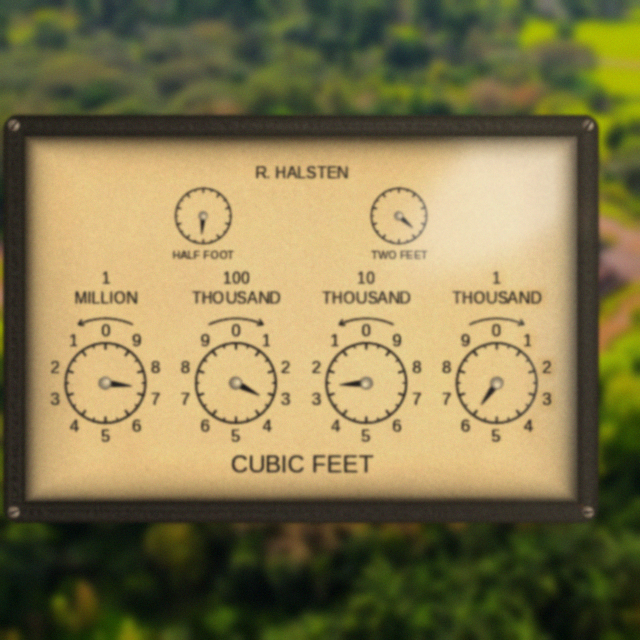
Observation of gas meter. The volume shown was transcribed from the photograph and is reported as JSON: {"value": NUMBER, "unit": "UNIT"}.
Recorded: {"value": 732600, "unit": "ft³"}
